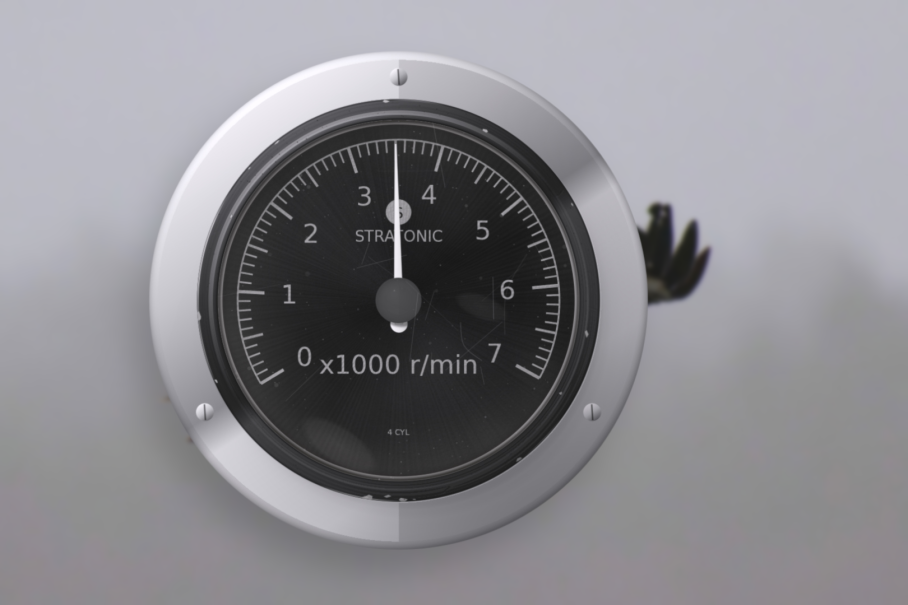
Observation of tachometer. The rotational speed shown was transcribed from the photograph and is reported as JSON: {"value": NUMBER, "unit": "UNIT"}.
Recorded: {"value": 3500, "unit": "rpm"}
